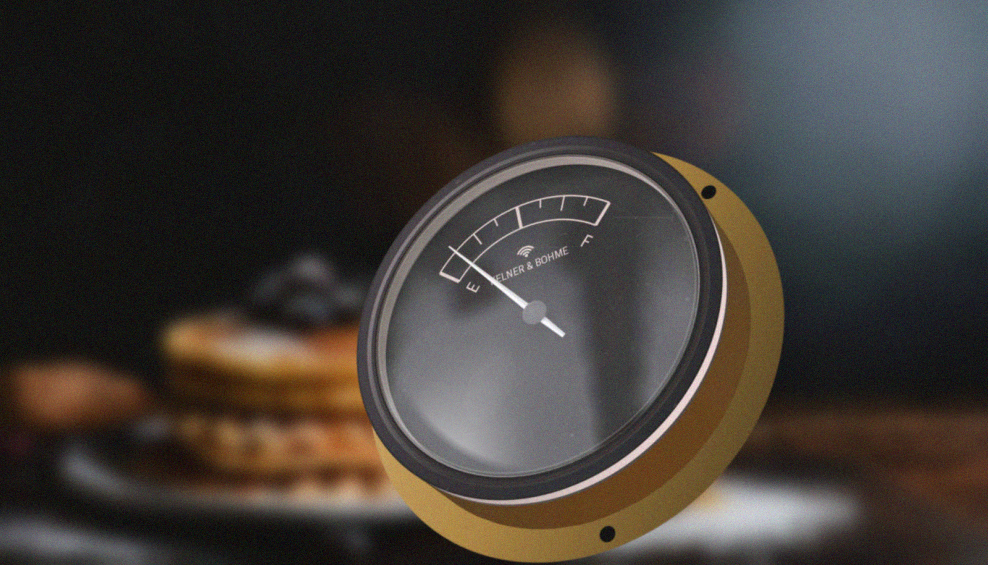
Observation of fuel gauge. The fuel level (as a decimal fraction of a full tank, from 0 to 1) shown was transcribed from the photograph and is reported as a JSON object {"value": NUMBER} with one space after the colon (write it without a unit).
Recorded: {"value": 0.125}
